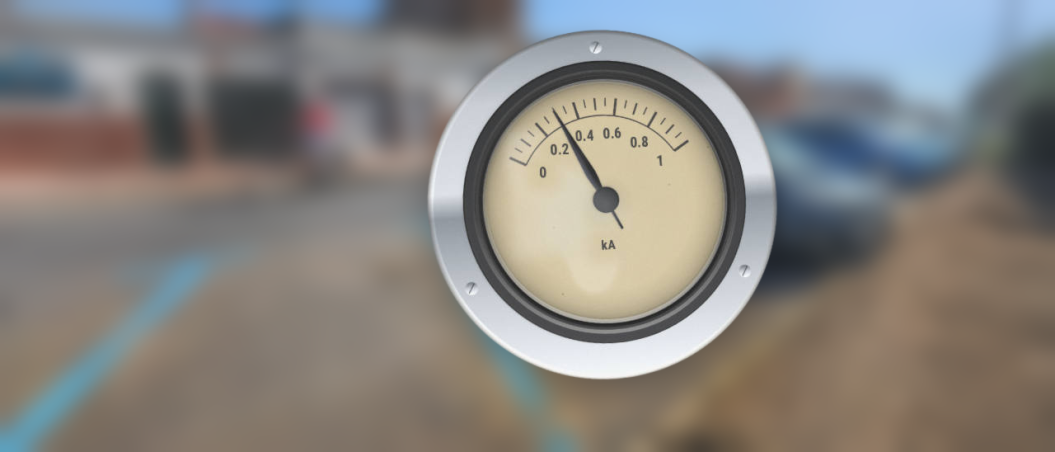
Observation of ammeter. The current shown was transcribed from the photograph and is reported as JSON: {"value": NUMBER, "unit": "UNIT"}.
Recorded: {"value": 0.3, "unit": "kA"}
